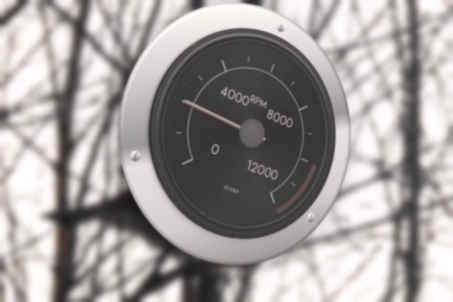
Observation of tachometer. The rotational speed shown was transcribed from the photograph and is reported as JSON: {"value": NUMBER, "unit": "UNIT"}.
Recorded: {"value": 2000, "unit": "rpm"}
